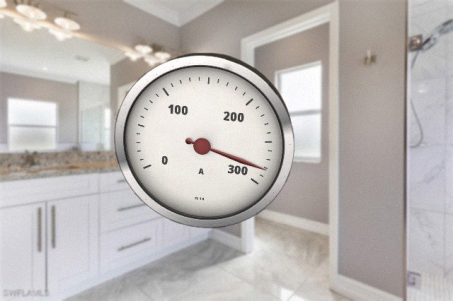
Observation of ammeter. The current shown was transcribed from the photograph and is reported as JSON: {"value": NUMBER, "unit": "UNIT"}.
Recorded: {"value": 280, "unit": "A"}
